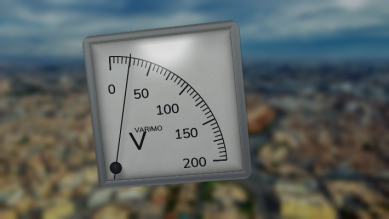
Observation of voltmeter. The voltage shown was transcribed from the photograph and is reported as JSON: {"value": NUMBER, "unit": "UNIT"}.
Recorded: {"value": 25, "unit": "V"}
